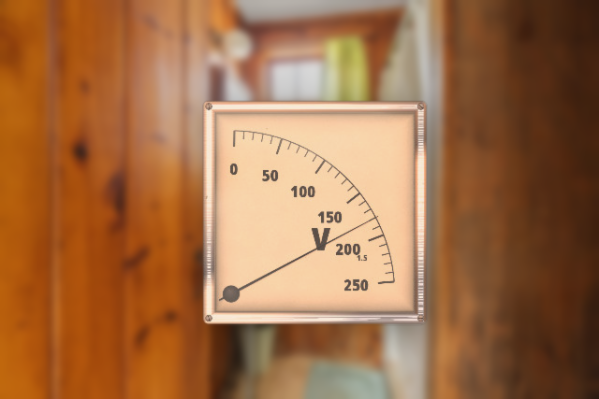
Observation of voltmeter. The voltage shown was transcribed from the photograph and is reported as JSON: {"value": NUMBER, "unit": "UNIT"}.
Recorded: {"value": 180, "unit": "V"}
